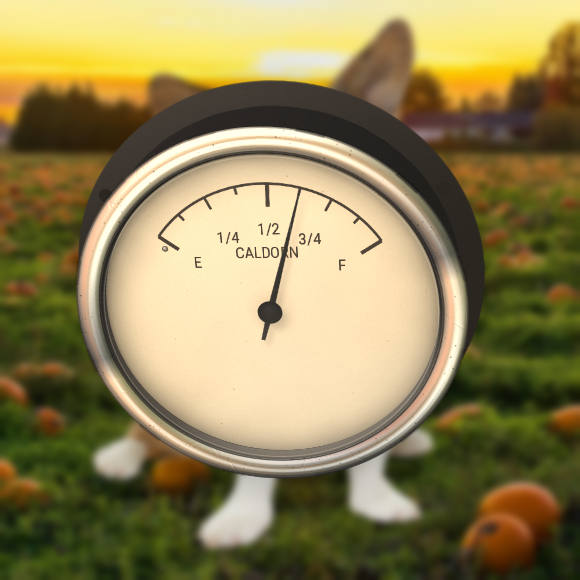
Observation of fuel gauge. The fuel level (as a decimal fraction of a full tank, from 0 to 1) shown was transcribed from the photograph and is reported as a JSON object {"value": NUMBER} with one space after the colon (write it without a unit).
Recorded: {"value": 0.625}
